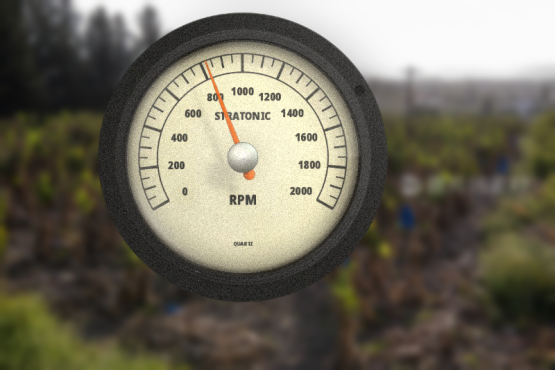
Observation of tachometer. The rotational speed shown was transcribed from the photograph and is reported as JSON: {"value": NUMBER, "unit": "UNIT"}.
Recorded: {"value": 825, "unit": "rpm"}
